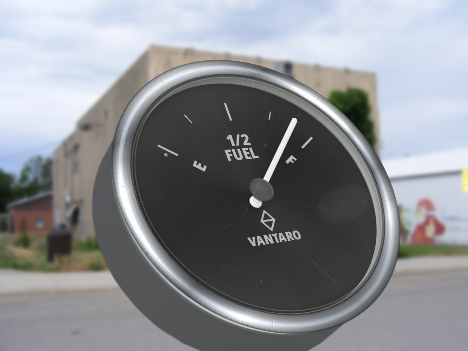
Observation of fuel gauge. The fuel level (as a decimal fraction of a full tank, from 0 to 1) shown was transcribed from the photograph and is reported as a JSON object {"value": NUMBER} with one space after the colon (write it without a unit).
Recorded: {"value": 0.875}
